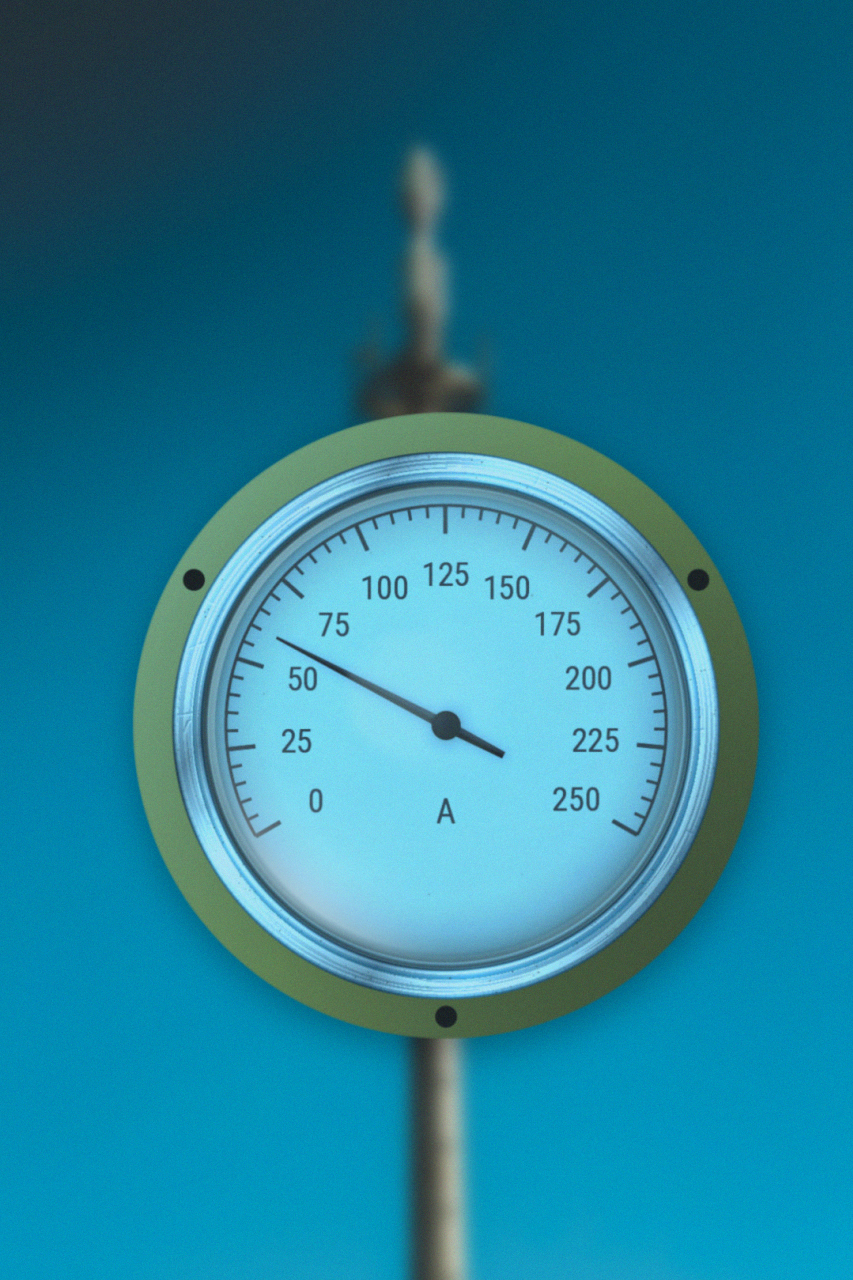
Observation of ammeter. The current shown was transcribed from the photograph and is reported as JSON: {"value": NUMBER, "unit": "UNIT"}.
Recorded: {"value": 60, "unit": "A"}
